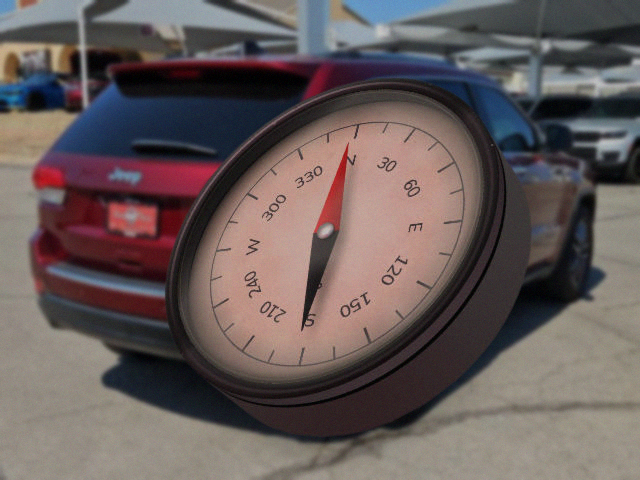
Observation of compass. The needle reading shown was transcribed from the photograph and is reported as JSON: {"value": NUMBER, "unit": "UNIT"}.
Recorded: {"value": 0, "unit": "°"}
